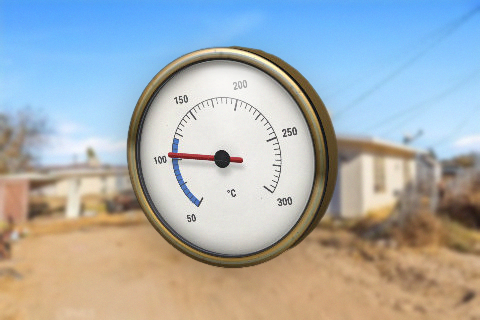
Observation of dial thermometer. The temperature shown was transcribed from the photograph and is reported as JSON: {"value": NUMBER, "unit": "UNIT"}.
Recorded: {"value": 105, "unit": "°C"}
